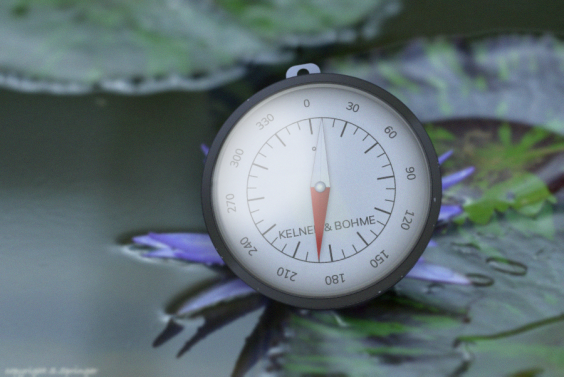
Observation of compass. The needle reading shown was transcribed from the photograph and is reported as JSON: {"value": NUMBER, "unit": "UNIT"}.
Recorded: {"value": 190, "unit": "°"}
